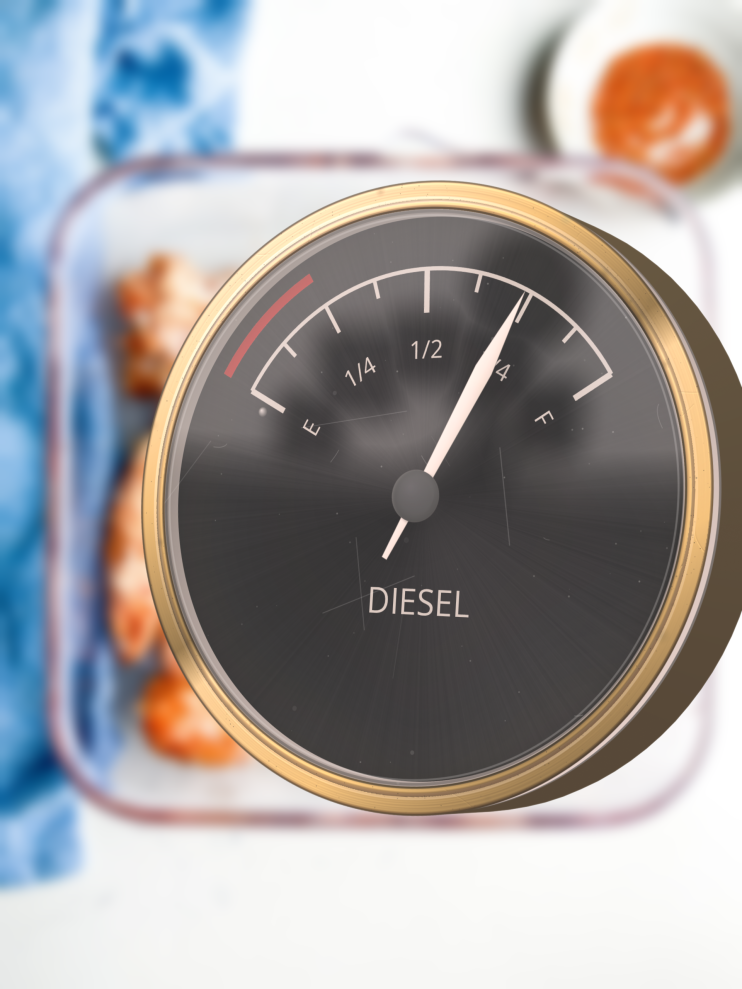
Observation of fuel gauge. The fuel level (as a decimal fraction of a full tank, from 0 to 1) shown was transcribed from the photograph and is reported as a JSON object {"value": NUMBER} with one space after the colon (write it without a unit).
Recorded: {"value": 0.75}
